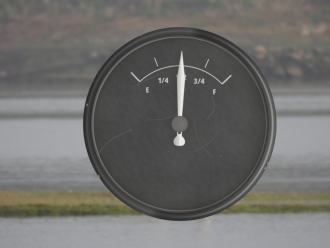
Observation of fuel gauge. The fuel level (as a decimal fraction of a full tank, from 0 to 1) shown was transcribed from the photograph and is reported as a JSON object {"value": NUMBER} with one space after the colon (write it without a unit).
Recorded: {"value": 0.5}
